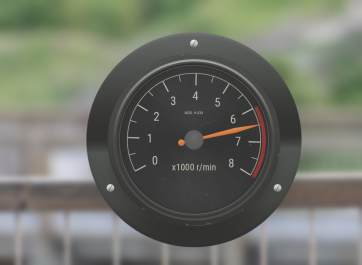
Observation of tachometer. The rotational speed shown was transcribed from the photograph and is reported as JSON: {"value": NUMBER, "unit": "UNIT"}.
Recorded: {"value": 6500, "unit": "rpm"}
